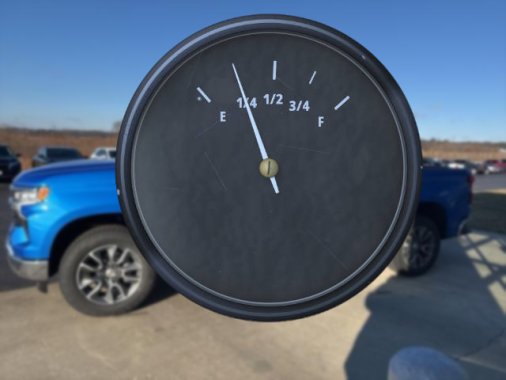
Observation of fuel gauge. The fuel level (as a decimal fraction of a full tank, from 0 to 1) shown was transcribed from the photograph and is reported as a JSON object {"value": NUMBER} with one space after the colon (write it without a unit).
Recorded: {"value": 0.25}
